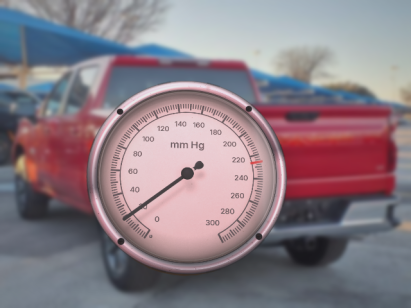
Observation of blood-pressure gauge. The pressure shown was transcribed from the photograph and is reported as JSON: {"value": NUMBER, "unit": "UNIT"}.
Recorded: {"value": 20, "unit": "mmHg"}
